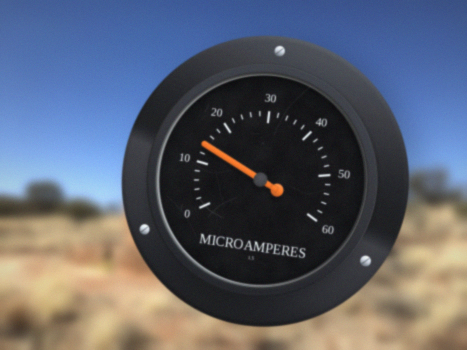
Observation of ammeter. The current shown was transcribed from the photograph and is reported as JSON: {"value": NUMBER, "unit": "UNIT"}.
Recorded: {"value": 14, "unit": "µA"}
